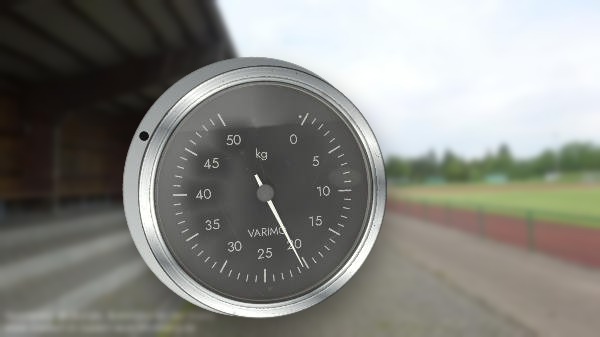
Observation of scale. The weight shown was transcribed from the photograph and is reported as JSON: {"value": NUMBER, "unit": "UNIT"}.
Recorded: {"value": 20.5, "unit": "kg"}
